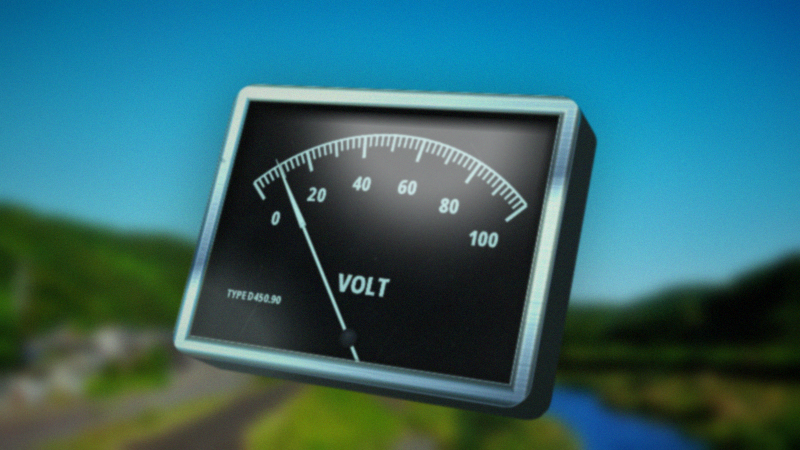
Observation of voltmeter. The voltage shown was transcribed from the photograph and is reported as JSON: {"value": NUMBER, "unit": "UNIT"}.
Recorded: {"value": 10, "unit": "V"}
